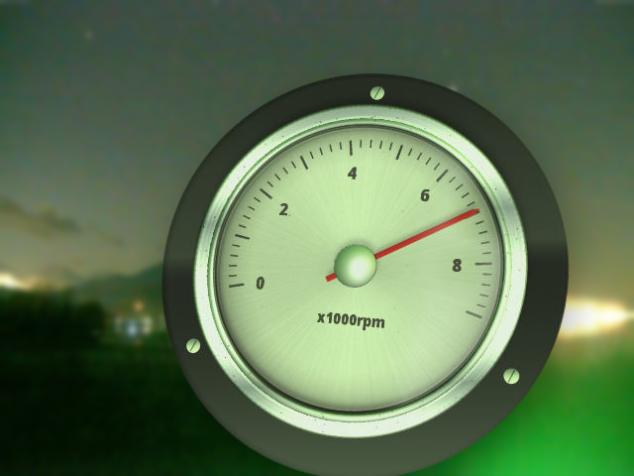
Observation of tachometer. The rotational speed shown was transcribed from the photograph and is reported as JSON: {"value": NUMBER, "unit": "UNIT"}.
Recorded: {"value": 7000, "unit": "rpm"}
